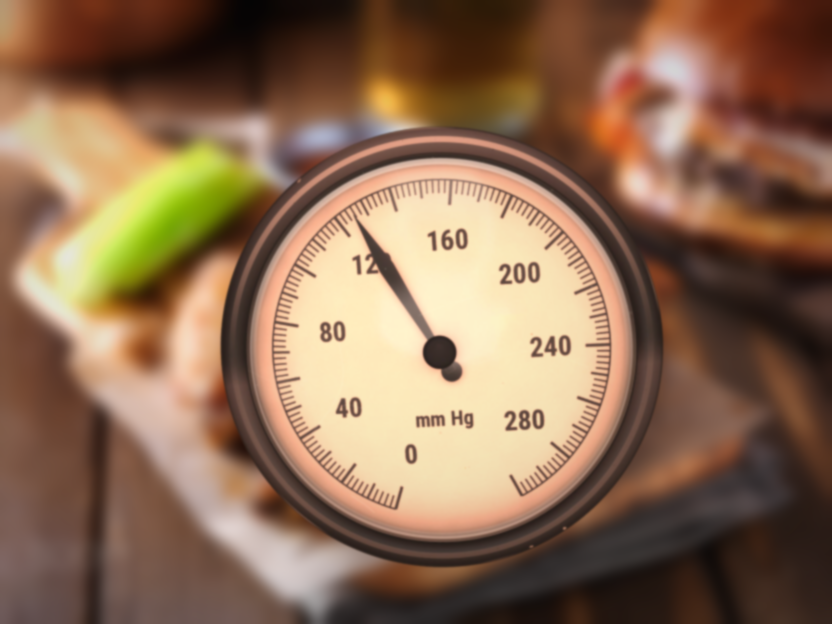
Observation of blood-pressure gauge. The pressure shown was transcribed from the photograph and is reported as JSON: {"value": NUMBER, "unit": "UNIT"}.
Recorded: {"value": 126, "unit": "mmHg"}
